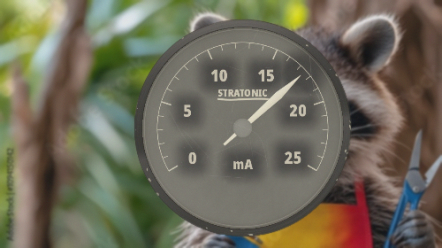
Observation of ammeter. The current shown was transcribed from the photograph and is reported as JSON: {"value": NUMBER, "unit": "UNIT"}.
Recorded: {"value": 17.5, "unit": "mA"}
